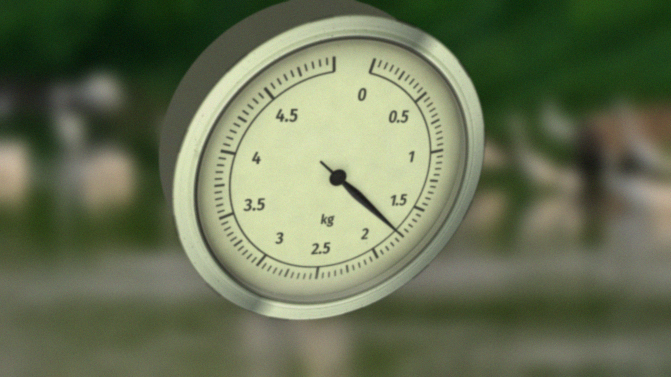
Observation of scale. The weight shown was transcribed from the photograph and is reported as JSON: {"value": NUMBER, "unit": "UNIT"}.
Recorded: {"value": 1.75, "unit": "kg"}
